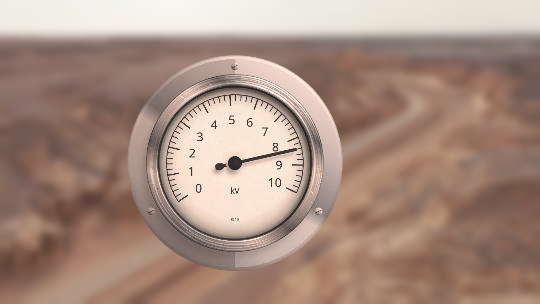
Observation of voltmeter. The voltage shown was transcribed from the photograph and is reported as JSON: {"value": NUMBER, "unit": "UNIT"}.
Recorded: {"value": 8.4, "unit": "kV"}
